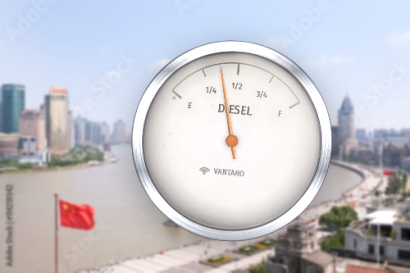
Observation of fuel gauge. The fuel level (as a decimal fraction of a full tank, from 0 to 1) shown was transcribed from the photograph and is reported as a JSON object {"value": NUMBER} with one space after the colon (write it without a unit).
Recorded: {"value": 0.375}
